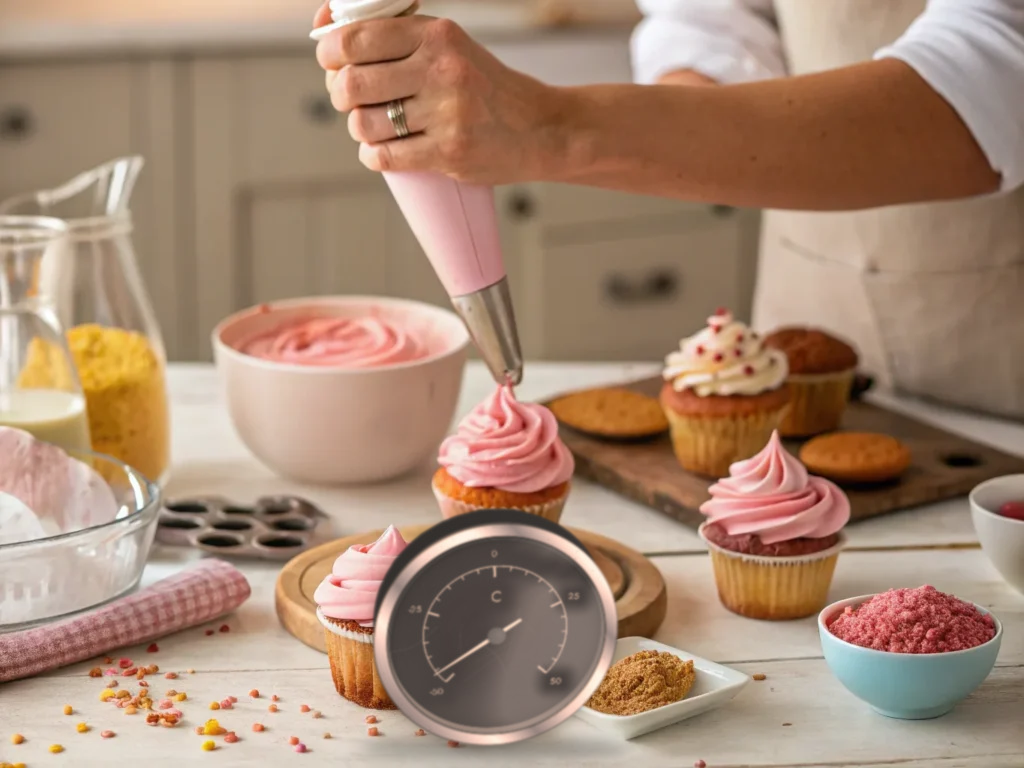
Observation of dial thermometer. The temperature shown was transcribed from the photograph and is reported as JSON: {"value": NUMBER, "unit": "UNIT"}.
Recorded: {"value": -45, "unit": "°C"}
